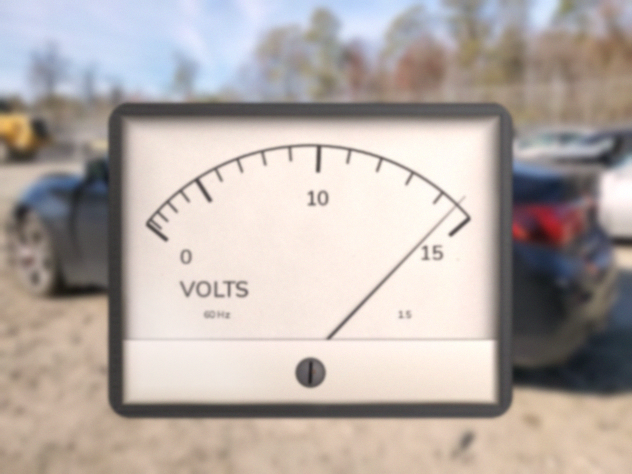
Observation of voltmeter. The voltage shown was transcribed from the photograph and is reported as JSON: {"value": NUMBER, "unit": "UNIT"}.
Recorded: {"value": 14.5, "unit": "V"}
